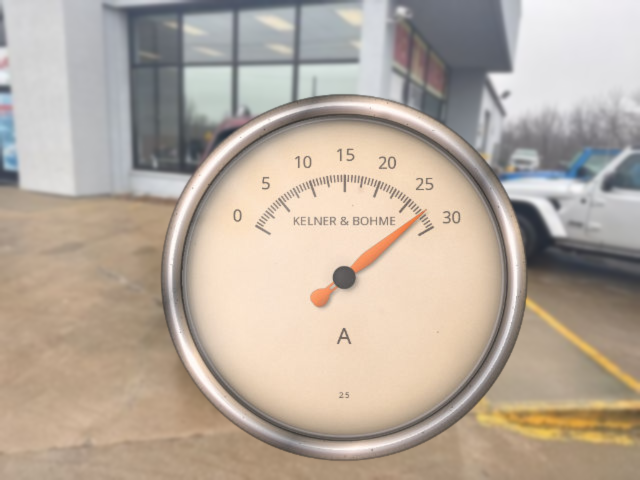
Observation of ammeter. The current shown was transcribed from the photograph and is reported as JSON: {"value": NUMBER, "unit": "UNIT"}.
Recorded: {"value": 27.5, "unit": "A"}
